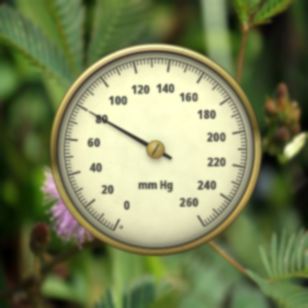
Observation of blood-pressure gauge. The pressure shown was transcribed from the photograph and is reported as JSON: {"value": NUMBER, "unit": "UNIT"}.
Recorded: {"value": 80, "unit": "mmHg"}
